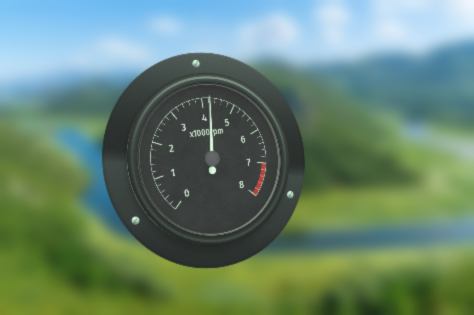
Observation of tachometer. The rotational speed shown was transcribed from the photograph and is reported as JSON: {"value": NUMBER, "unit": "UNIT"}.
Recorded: {"value": 4200, "unit": "rpm"}
